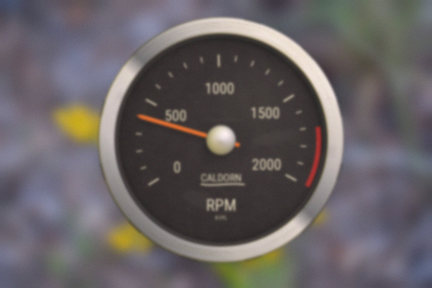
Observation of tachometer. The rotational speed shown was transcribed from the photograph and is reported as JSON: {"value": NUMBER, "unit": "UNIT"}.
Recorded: {"value": 400, "unit": "rpm"}
